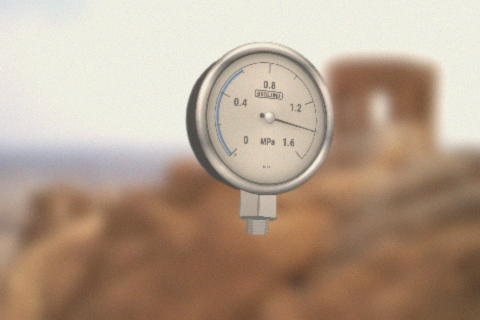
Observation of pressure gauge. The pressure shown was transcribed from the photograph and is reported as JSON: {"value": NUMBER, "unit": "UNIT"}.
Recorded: {"value": 1.4, "unit": "MPa"}
